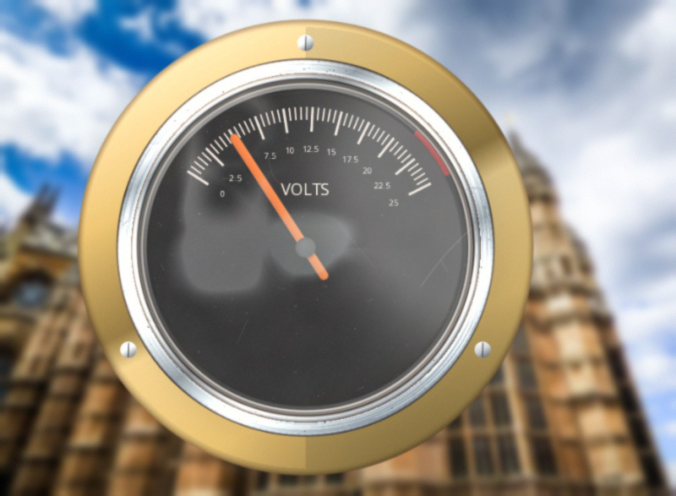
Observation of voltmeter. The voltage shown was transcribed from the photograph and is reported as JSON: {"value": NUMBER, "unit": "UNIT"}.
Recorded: {"value": 5, "unit": "V"}
